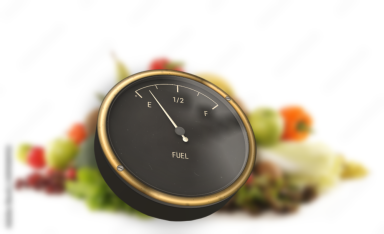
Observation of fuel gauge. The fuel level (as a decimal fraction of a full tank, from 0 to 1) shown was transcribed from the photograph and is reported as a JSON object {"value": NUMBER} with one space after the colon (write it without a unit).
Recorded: {"value": 0.125}
